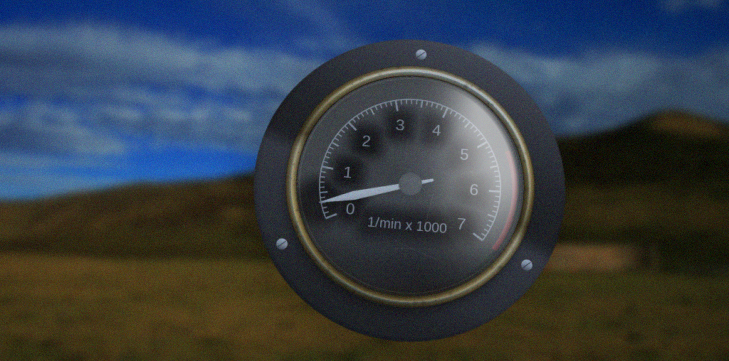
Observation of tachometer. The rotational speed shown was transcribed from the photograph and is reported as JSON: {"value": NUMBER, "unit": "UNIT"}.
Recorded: {"value": 300, "unit": "rpm"}
